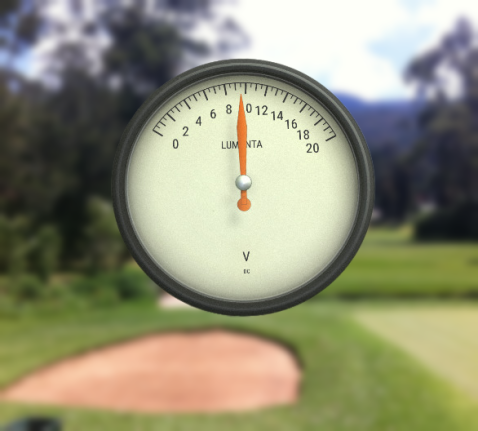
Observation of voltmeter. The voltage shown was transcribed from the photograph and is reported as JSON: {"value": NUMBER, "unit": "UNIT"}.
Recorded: {"value": 9.5, "unit": "V"}
